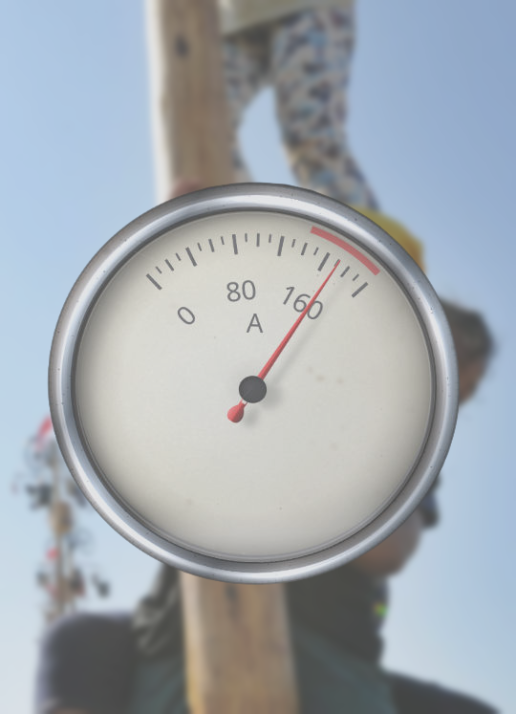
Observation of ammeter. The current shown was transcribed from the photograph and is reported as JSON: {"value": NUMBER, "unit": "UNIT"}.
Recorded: {"value": 170, "unit": "A"}
